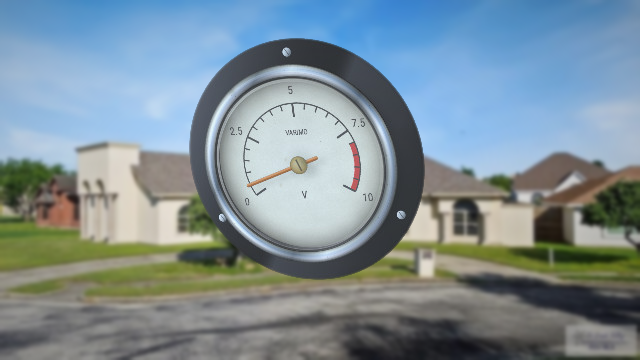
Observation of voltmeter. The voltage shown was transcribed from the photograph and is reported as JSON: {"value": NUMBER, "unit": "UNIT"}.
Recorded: {"value": 0.5, "unit": "V"}
